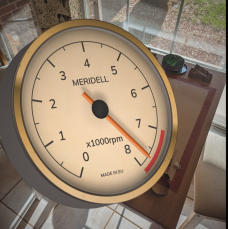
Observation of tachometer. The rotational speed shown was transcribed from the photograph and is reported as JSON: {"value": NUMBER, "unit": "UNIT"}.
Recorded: {"value": 7750, "unit": "rpm"}
